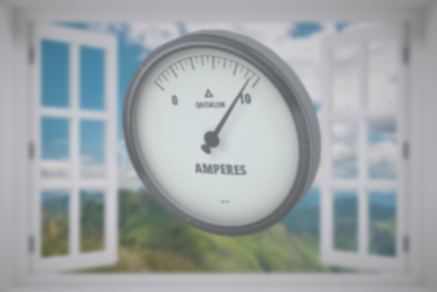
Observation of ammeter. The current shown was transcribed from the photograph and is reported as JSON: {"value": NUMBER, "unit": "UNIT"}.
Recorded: {"value": 9.5, "unit": "A"}
